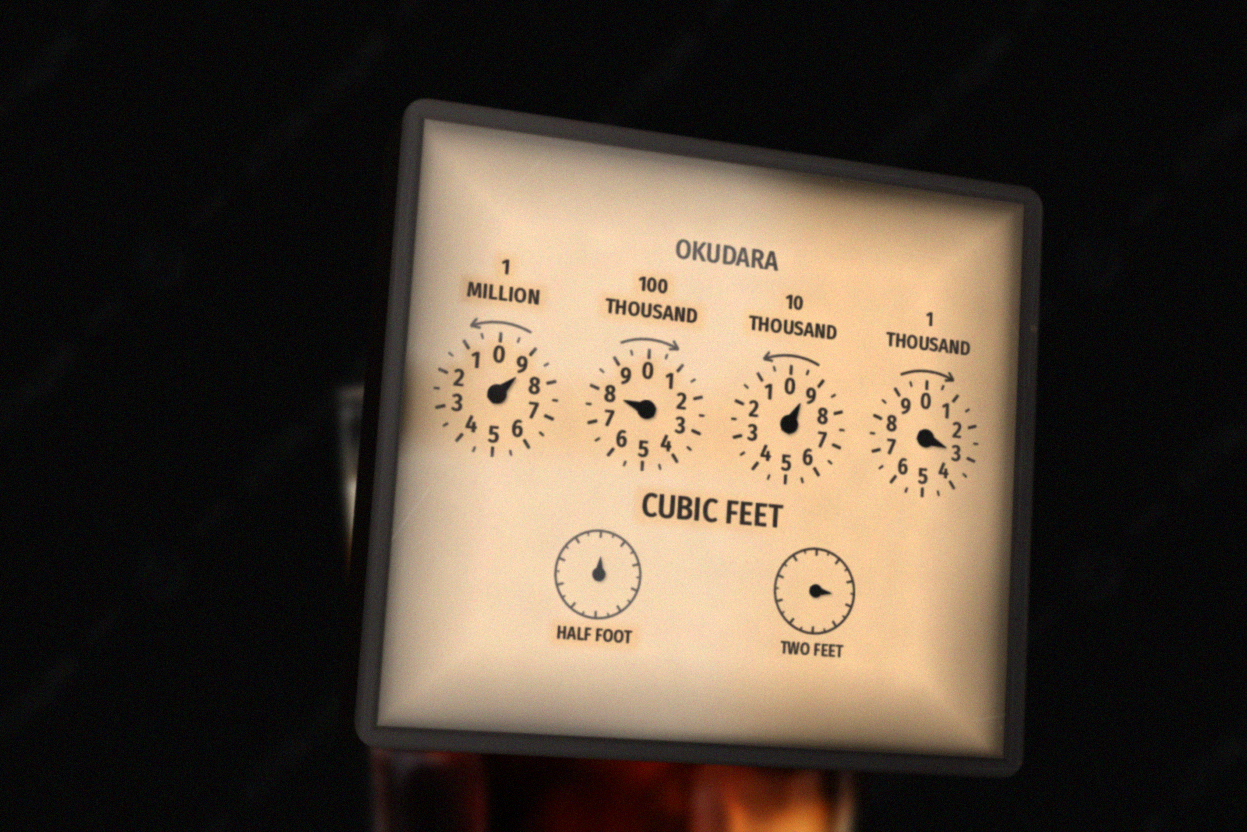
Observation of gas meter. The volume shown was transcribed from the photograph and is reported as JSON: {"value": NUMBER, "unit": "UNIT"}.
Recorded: {"value": 879300, "unit": "ft³"}
